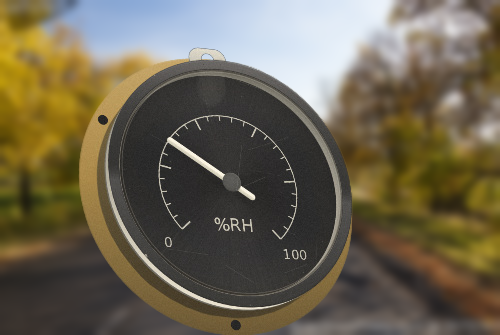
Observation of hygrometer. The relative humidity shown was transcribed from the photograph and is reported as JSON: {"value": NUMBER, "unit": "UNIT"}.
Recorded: {"value": 28, "unit": "%"}
